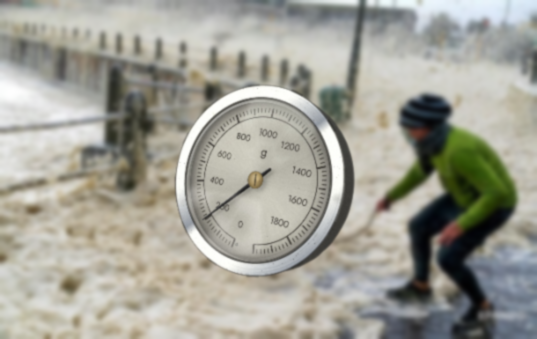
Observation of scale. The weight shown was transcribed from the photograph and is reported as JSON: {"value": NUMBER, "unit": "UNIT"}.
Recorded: {"value": 200, "unit": "g"}
